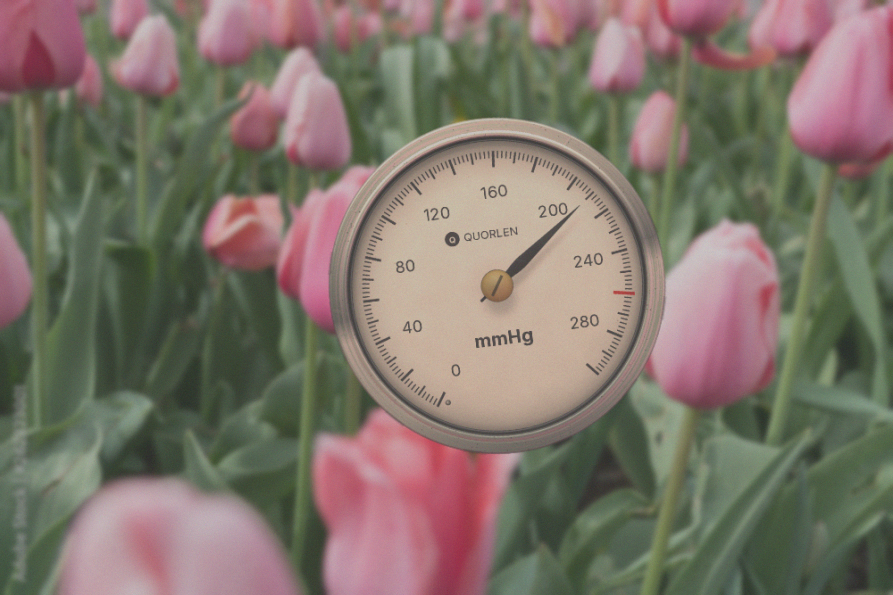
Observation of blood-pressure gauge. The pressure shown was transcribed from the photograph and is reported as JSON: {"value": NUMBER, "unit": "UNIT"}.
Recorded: {"value": 210, "unit": "mmHg"}
